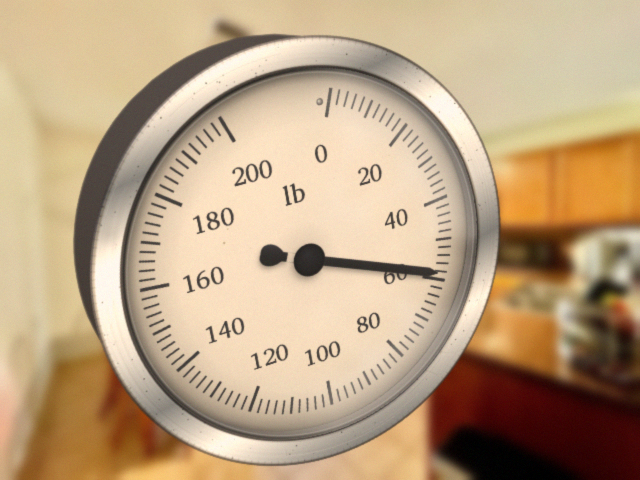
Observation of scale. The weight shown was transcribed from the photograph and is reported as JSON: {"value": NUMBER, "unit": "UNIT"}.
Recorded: {"value": 58, "unit": "lb"}
